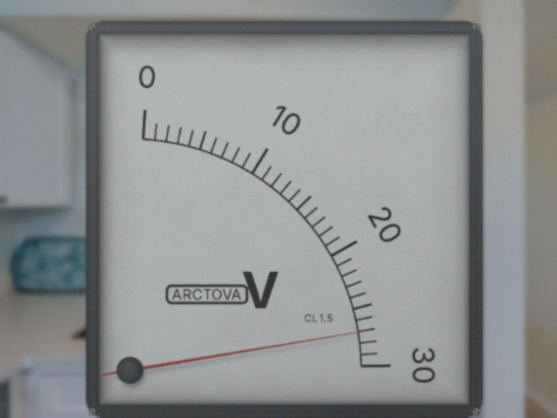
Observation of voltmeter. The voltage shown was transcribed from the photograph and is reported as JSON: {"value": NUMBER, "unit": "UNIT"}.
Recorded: {"value": 27, "unit": "V"}
